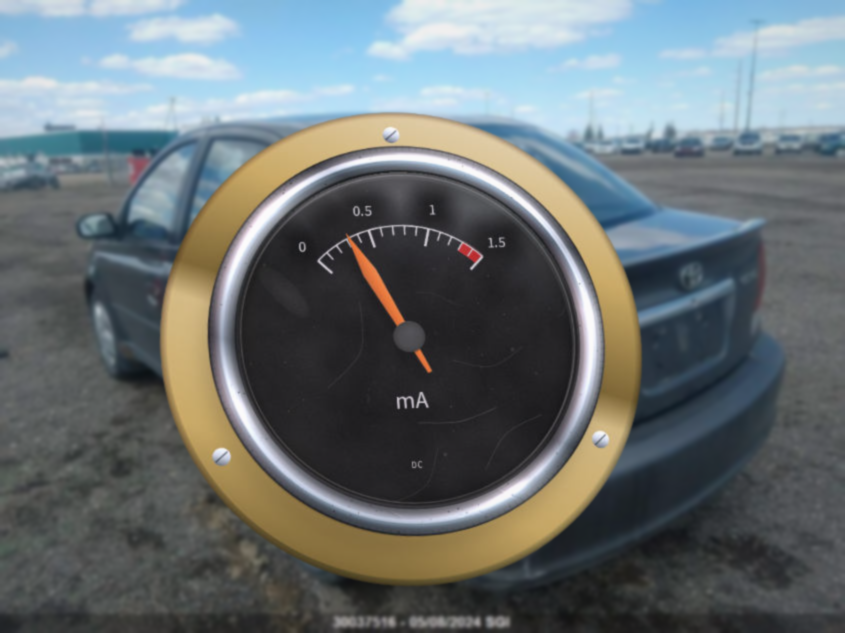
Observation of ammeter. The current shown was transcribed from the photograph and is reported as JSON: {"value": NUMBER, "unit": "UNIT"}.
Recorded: {"value": 0.3, "unit": "mA"}
